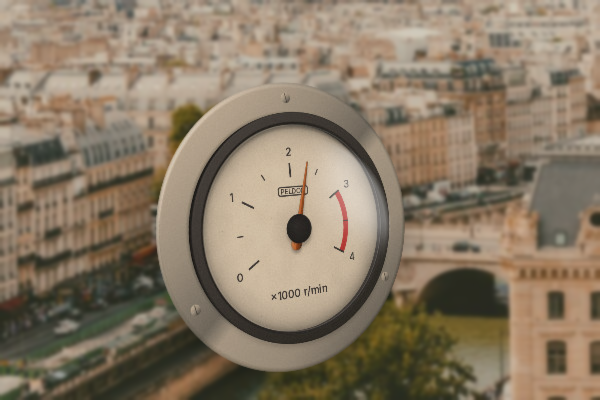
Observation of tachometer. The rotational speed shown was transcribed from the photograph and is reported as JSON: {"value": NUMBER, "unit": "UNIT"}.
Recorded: {"value": 2250, "unit": "rpm"}
